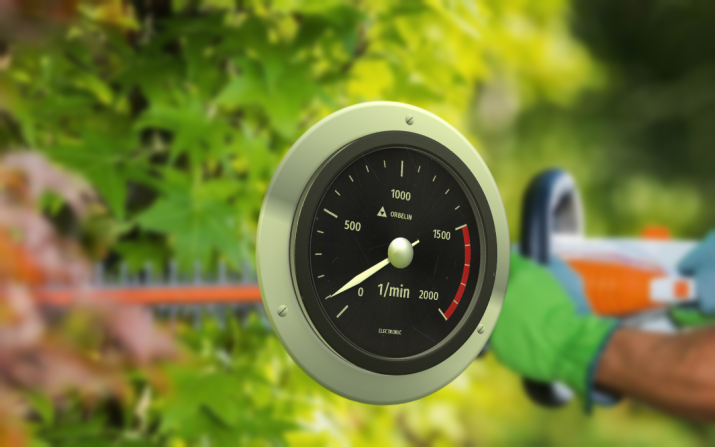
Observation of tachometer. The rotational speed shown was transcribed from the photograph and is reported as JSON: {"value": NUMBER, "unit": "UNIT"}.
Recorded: {"value": 100, "unit": "rpm"}
